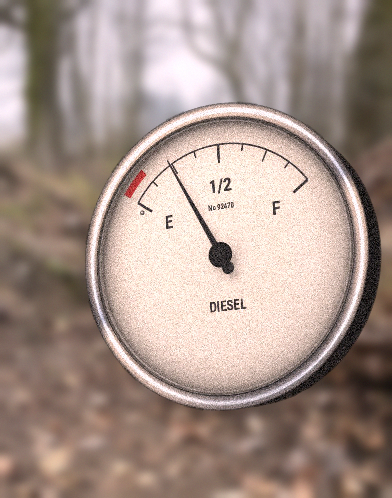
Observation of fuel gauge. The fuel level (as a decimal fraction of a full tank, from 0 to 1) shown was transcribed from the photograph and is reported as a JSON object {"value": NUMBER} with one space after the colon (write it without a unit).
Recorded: {"value": 0.25}
